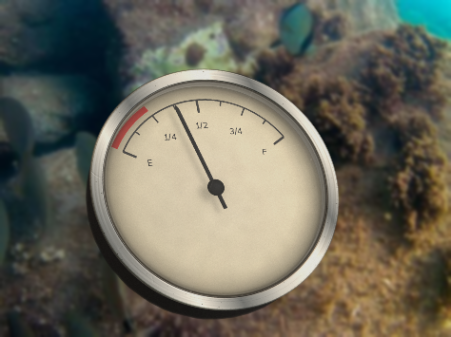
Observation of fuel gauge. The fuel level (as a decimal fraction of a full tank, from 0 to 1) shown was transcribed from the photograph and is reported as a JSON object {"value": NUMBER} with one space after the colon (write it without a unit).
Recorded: {"value": 0.375}
